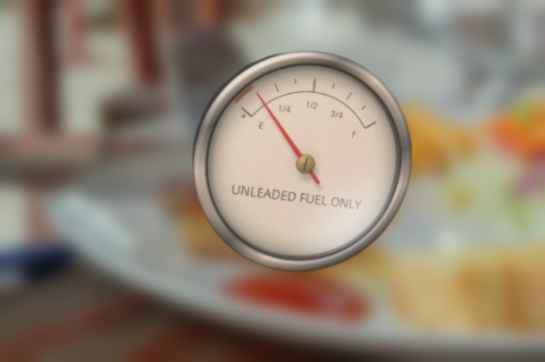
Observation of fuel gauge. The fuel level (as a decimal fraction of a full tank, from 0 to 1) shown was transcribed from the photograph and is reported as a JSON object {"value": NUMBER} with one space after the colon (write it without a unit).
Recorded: {"value": 0.125}
